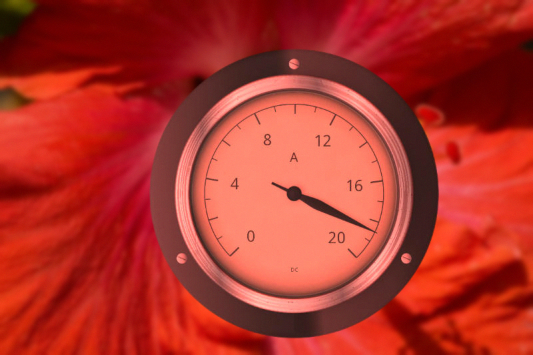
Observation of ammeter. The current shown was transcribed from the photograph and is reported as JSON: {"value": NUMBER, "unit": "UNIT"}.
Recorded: {"value": 18.5, "unit": "A"}
